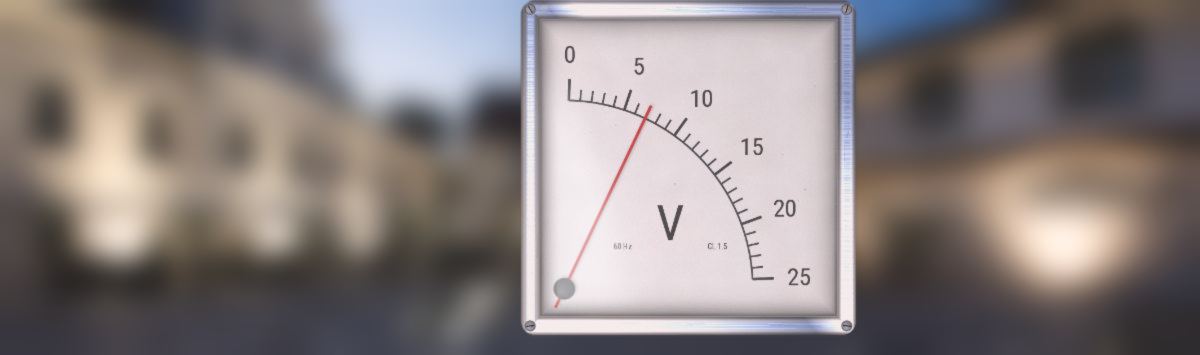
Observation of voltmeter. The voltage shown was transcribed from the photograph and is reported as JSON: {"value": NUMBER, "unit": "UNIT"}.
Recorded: {"value": 7, "unit": "V"}
